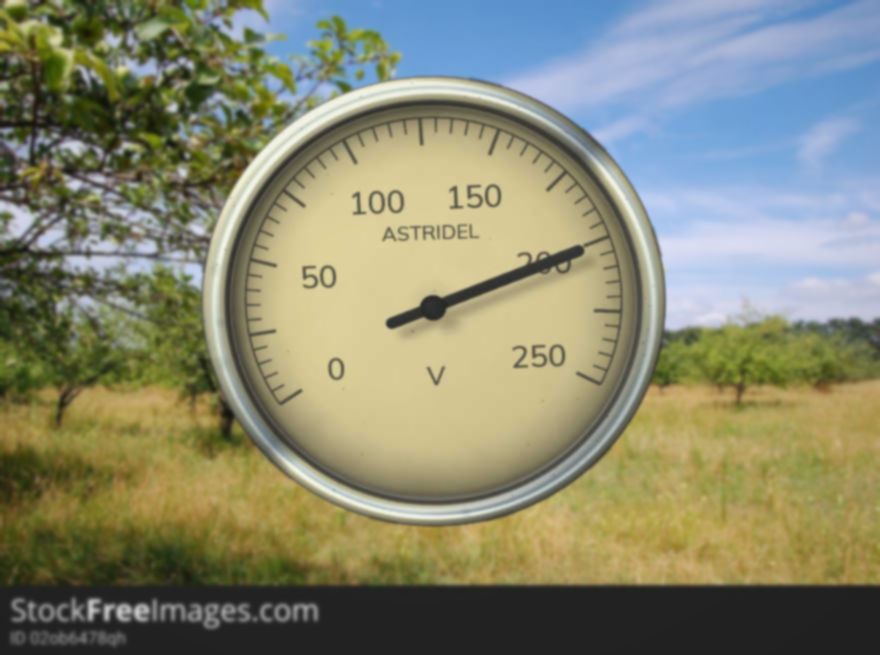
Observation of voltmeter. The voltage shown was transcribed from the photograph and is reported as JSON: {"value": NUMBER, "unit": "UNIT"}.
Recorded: {"value": 200, "unit": "V"}
